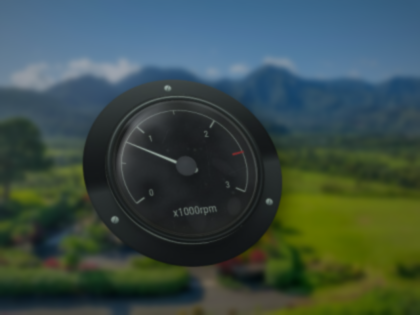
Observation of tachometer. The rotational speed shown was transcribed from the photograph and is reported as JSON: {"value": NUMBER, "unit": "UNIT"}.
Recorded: {"value": 750, "unit": "rpm"}
